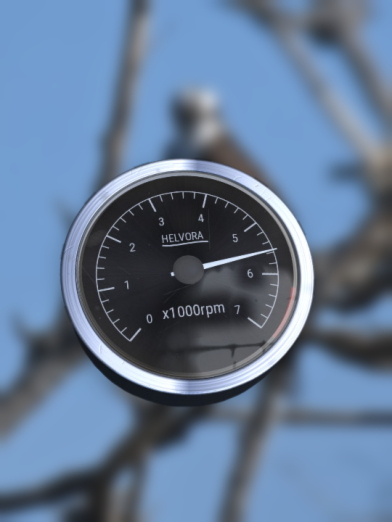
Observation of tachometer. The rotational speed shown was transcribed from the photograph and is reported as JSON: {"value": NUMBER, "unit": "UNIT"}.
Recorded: {"value": 5600, "unit": "rpm"}
